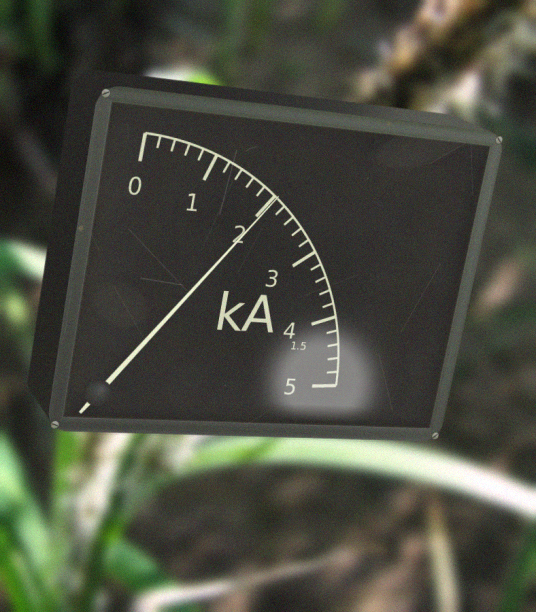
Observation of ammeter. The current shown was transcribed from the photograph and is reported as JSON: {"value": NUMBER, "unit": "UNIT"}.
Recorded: {"value": 2, "unit": "kA"}
